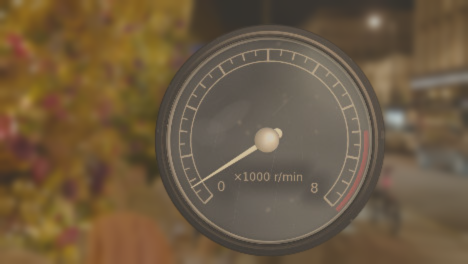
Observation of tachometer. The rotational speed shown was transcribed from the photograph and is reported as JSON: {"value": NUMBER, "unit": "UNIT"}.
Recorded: {"value": 375, "unit": "rpm"}
